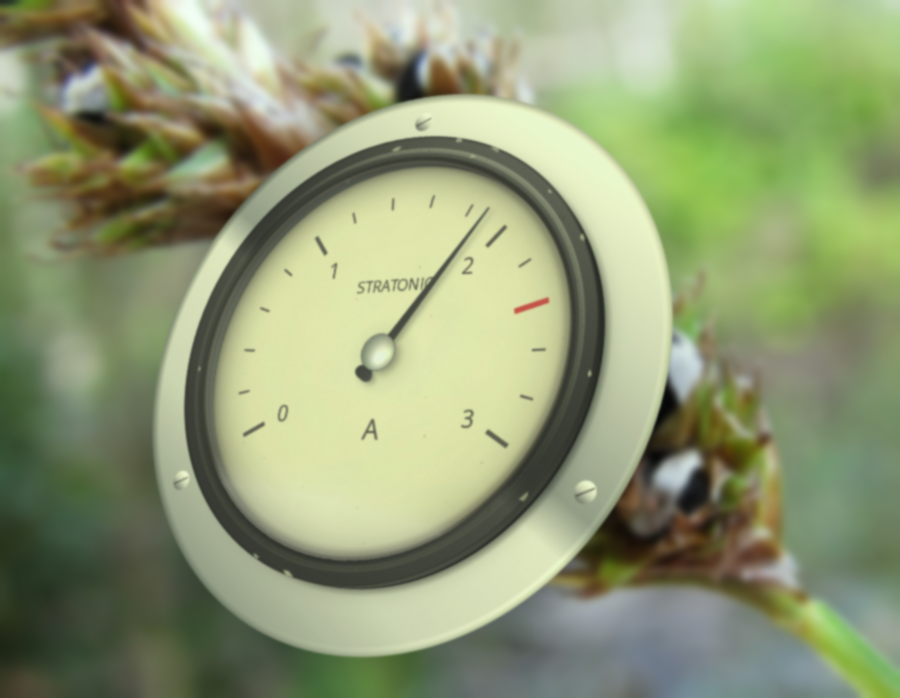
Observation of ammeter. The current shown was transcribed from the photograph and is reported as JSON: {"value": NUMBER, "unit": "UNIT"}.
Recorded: {"value": 1.9, "unit": "A"}
